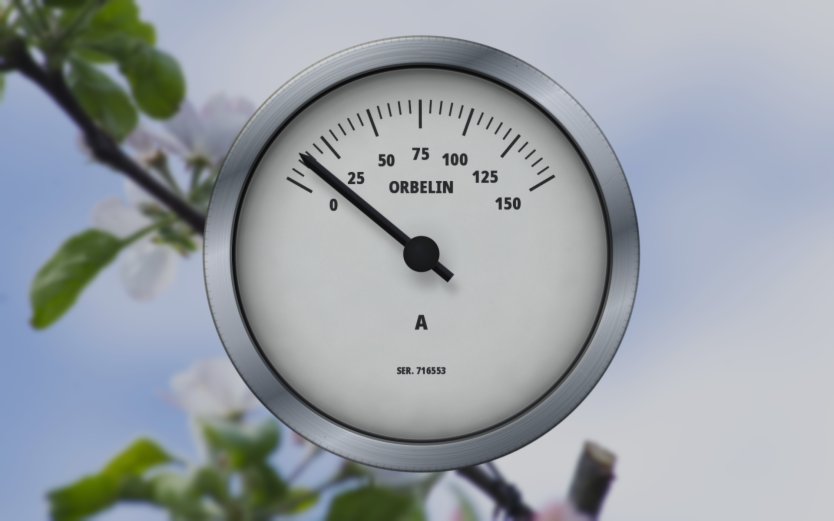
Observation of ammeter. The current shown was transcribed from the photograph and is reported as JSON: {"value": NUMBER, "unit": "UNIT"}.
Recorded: {"value": 12.5, "unit": "A"}
